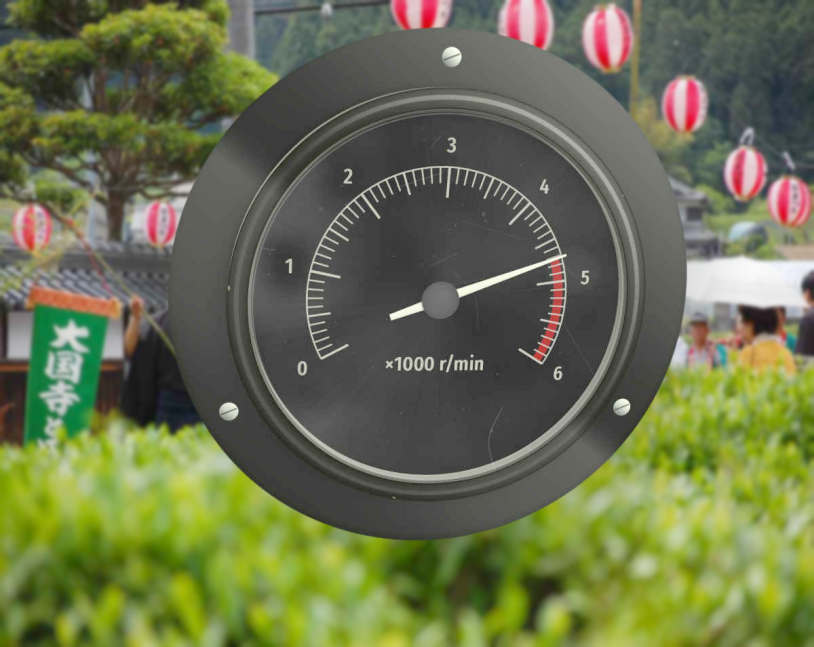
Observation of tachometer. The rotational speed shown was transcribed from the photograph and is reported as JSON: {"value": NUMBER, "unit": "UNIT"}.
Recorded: {"value": 4700, "unit": "rpm"}
